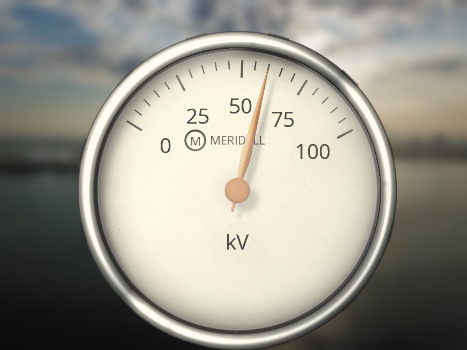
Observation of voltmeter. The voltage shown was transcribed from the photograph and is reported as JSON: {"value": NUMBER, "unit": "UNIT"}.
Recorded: {"value": 60, "unit": "kV"}
